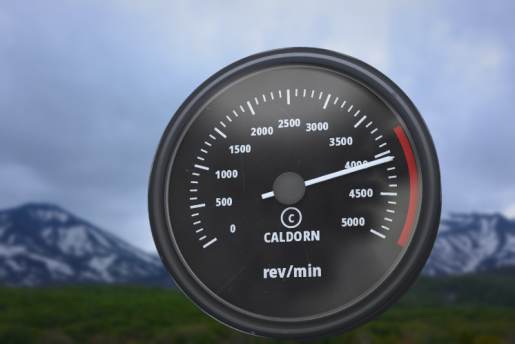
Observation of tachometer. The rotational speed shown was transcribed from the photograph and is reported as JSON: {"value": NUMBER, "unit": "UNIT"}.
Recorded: {"value": 4100, "unit": "rpm"}
